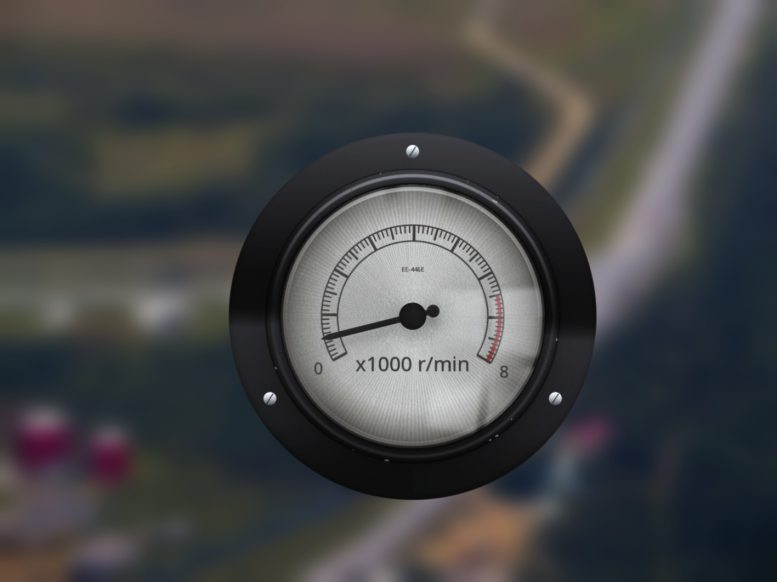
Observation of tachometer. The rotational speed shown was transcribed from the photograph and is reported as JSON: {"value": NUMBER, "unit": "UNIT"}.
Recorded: {"value": 500, "unit": "rpm"}
